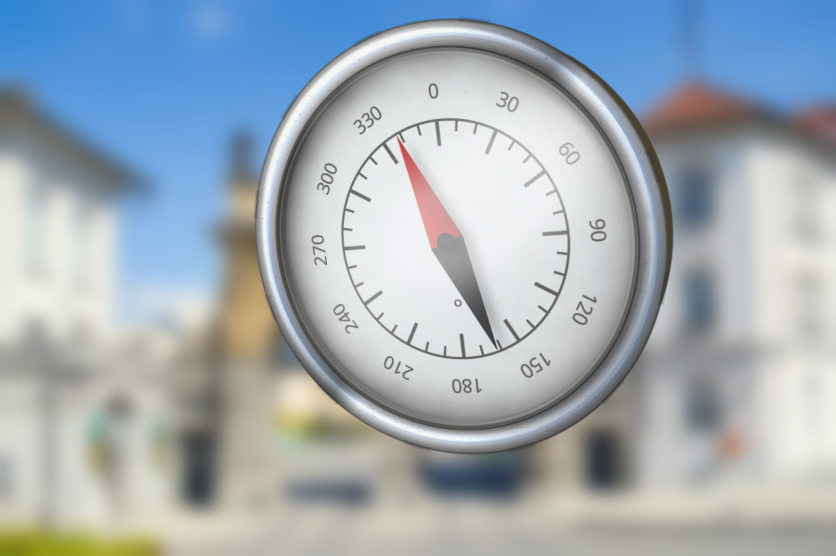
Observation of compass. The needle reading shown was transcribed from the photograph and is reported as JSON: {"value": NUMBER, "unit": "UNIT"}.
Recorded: {"value": 340, "unit": "°"}
